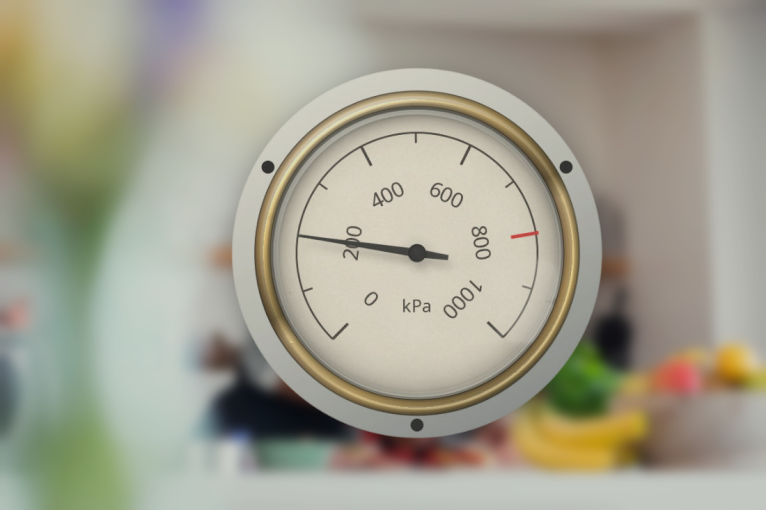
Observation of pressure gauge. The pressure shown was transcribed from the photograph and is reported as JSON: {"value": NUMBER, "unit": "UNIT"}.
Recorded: {"value": 200, "unit": "kPa"}
